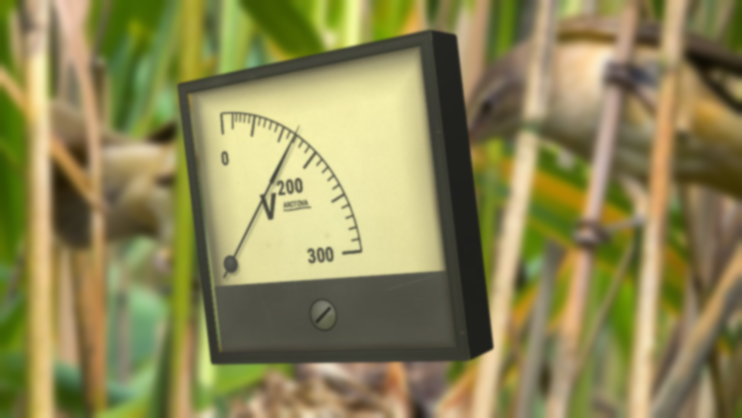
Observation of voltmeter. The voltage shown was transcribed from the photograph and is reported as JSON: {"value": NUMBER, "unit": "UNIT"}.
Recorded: {"value": 170, "unit": "V"}
